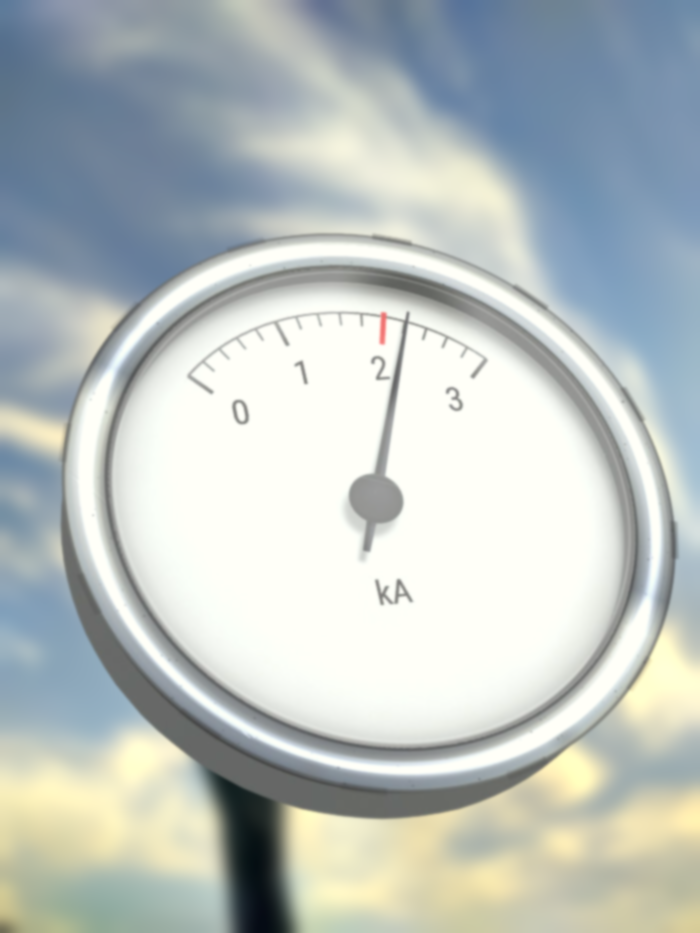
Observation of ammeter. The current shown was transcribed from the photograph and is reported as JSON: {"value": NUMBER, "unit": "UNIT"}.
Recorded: {"value": 2.2, "unit": "kA"}
